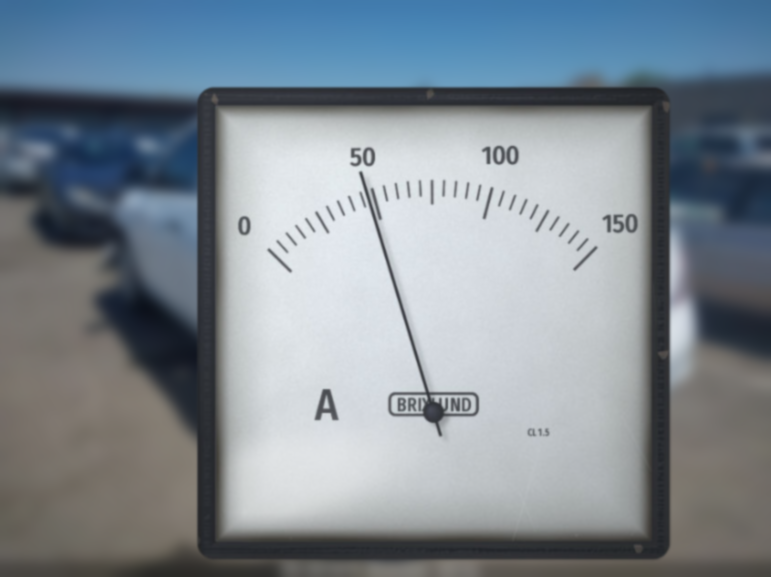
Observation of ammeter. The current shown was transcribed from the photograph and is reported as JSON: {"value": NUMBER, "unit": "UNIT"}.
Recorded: {"value": 47.5, "unit": "A"}
